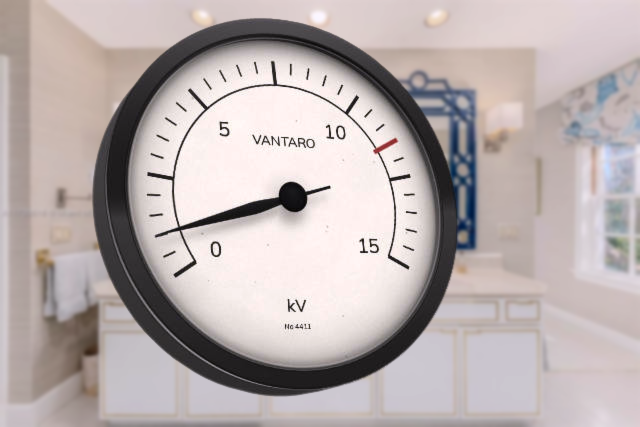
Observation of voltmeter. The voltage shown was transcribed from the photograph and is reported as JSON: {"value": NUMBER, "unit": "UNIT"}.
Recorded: {"value": 1, "unit": "kV"}
